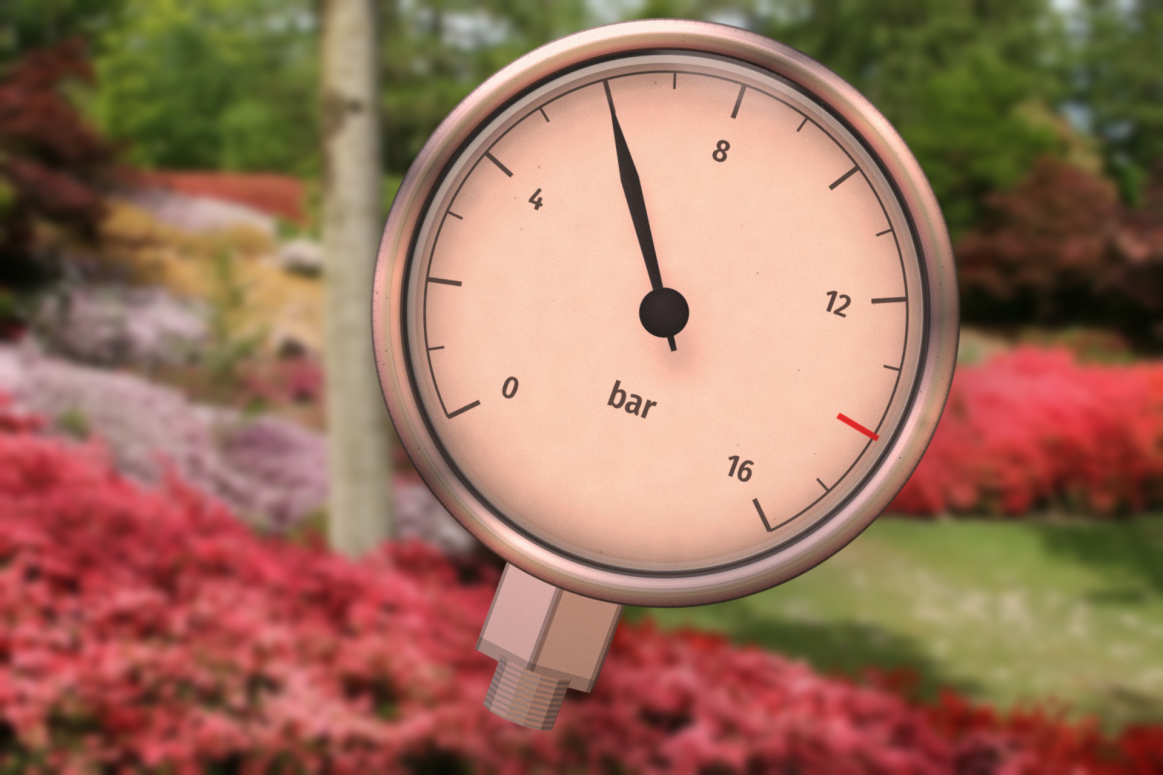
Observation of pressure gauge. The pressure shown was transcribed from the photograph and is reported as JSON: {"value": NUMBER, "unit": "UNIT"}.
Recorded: {"value": 6, "unit": "bar"}
